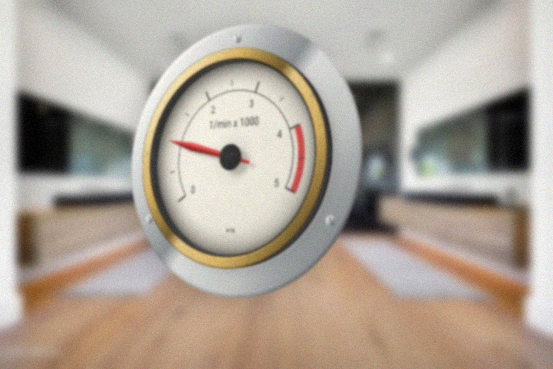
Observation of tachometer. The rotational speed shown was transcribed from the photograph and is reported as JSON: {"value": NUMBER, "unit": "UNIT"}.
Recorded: {"value": 1000, "unit": "rpm"}
